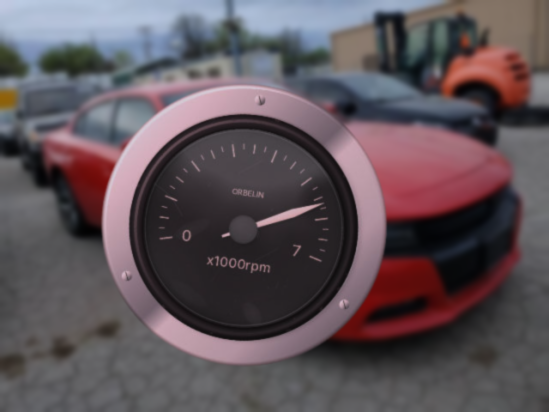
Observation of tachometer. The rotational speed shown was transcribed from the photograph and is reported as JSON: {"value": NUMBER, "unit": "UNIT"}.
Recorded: {"value": 5625, "unit": "rpm"}
